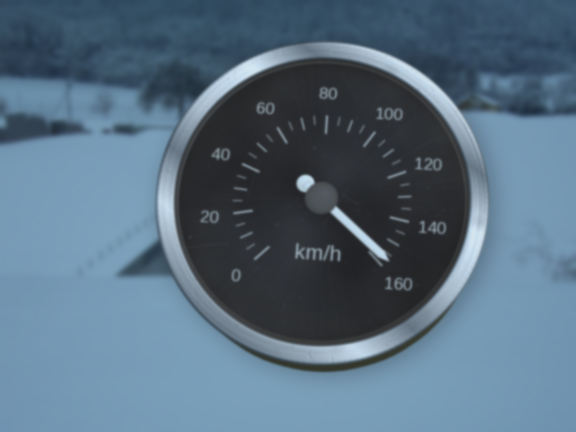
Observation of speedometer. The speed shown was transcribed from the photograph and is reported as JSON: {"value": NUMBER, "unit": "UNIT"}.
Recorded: {"value": 157.5, "unit": "km/h"}
